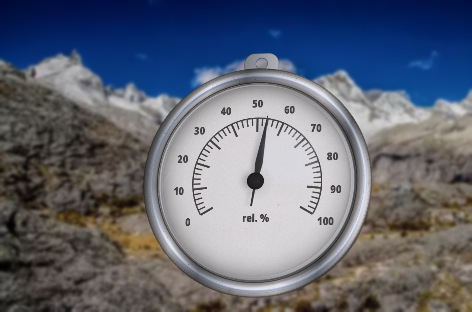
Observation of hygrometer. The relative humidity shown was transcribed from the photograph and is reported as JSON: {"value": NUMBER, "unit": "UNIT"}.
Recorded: {"value": 54, "unit": "%"}
